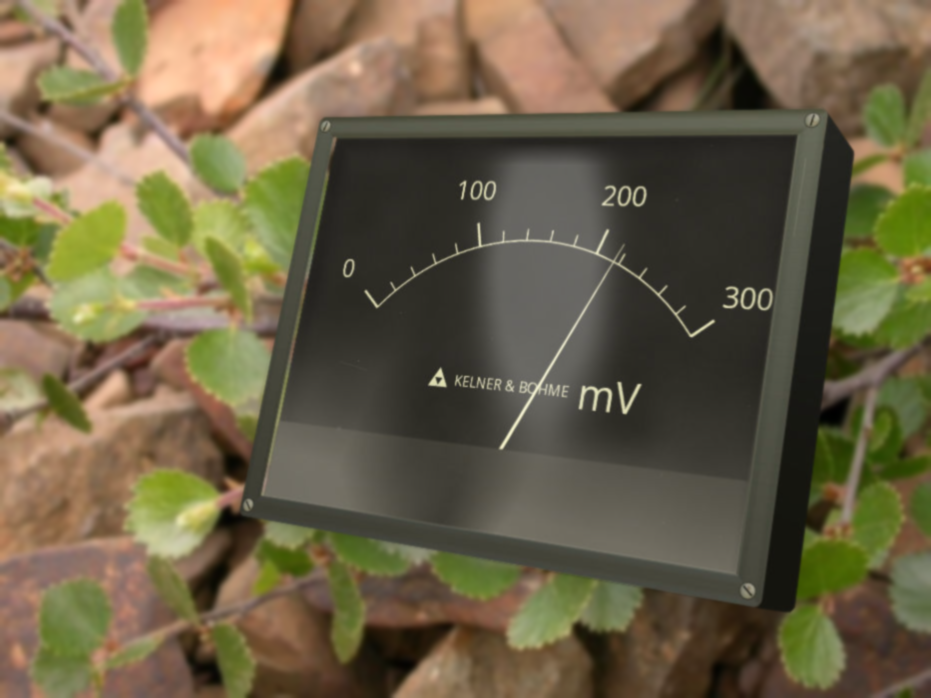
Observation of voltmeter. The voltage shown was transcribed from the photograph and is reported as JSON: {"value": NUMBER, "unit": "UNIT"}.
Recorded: {"value": 220, "unit": "mV"}
